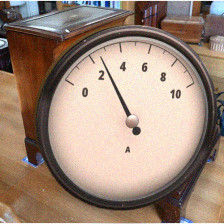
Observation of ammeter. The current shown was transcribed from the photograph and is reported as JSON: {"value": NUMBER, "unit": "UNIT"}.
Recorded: {"value": 2.5, "unit": "A"}
